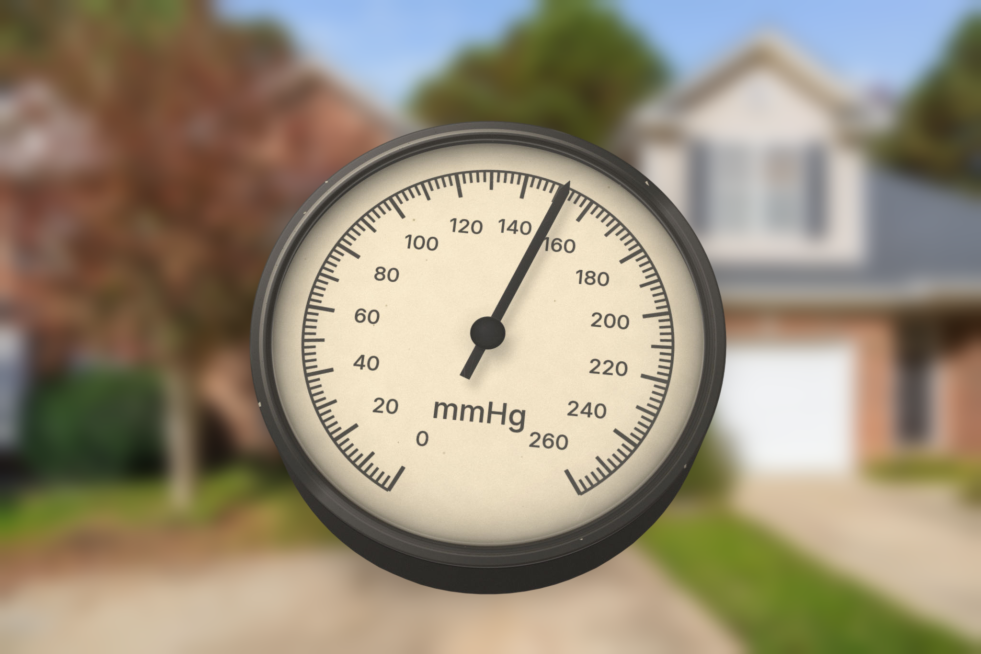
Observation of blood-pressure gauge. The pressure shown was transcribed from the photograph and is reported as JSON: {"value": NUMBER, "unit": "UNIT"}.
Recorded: {"value": 152, "unit": "mmHg"}
